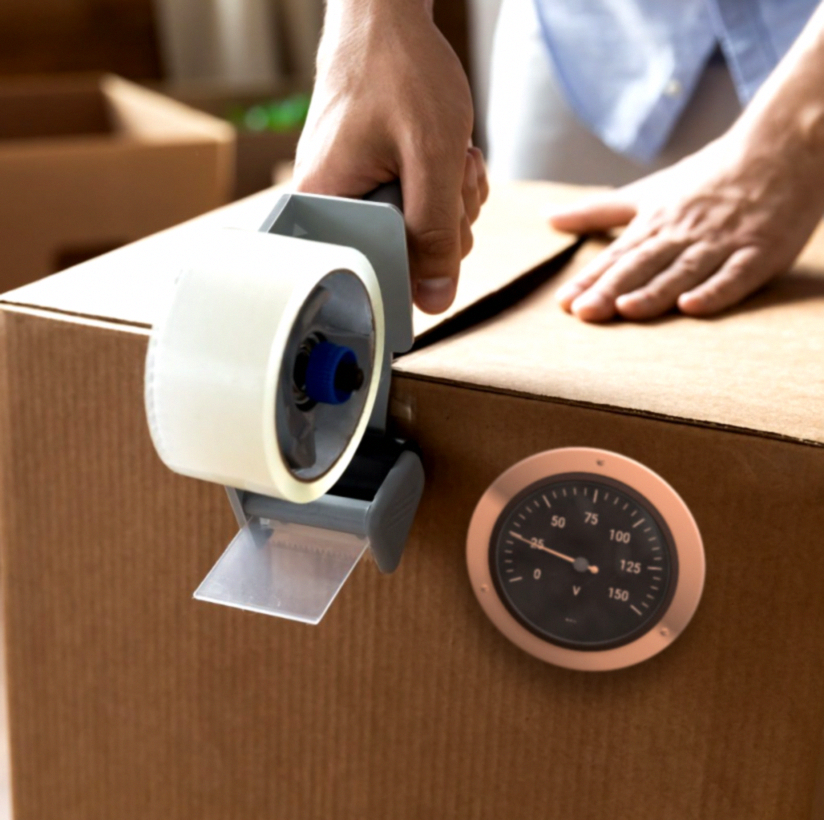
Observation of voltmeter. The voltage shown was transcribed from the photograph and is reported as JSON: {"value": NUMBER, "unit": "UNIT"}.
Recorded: {"value": 25, "unit": "V"}
